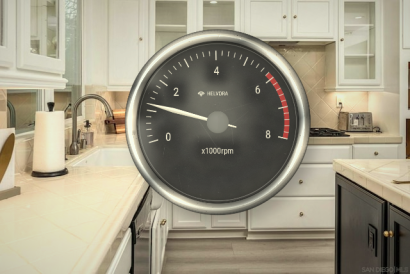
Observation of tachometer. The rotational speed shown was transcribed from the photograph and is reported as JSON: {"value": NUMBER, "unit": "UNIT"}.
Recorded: {"value": 1200, "unit": "rpm"}
